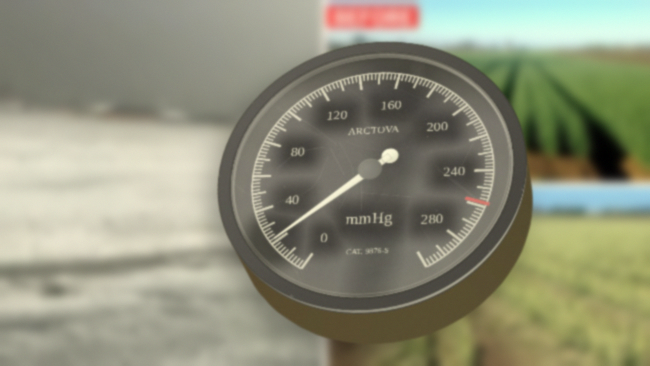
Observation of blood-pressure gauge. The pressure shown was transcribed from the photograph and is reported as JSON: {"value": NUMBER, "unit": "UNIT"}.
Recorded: {"value": 20, "unit": "mmHg"}
